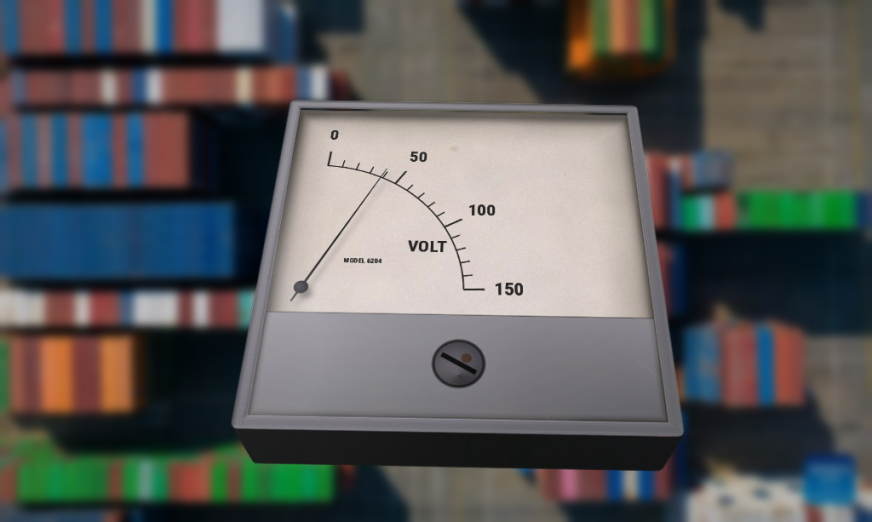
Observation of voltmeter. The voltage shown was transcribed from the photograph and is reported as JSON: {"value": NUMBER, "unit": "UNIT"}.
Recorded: {"value": 40, "unit": "V"}
